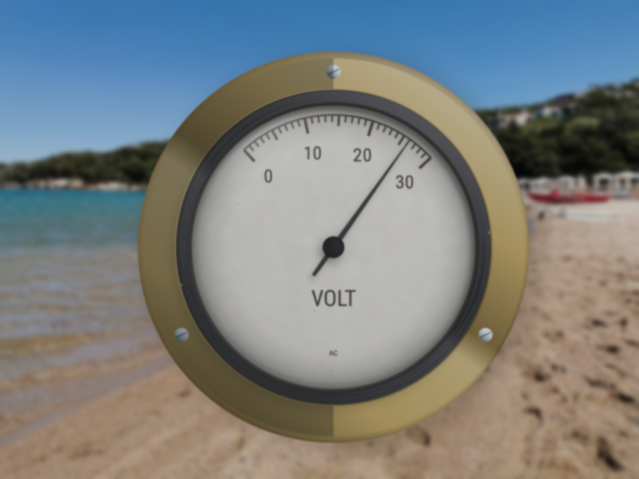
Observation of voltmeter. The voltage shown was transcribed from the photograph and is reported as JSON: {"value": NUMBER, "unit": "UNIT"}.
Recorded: {"value": 26, "unit": "V"}
